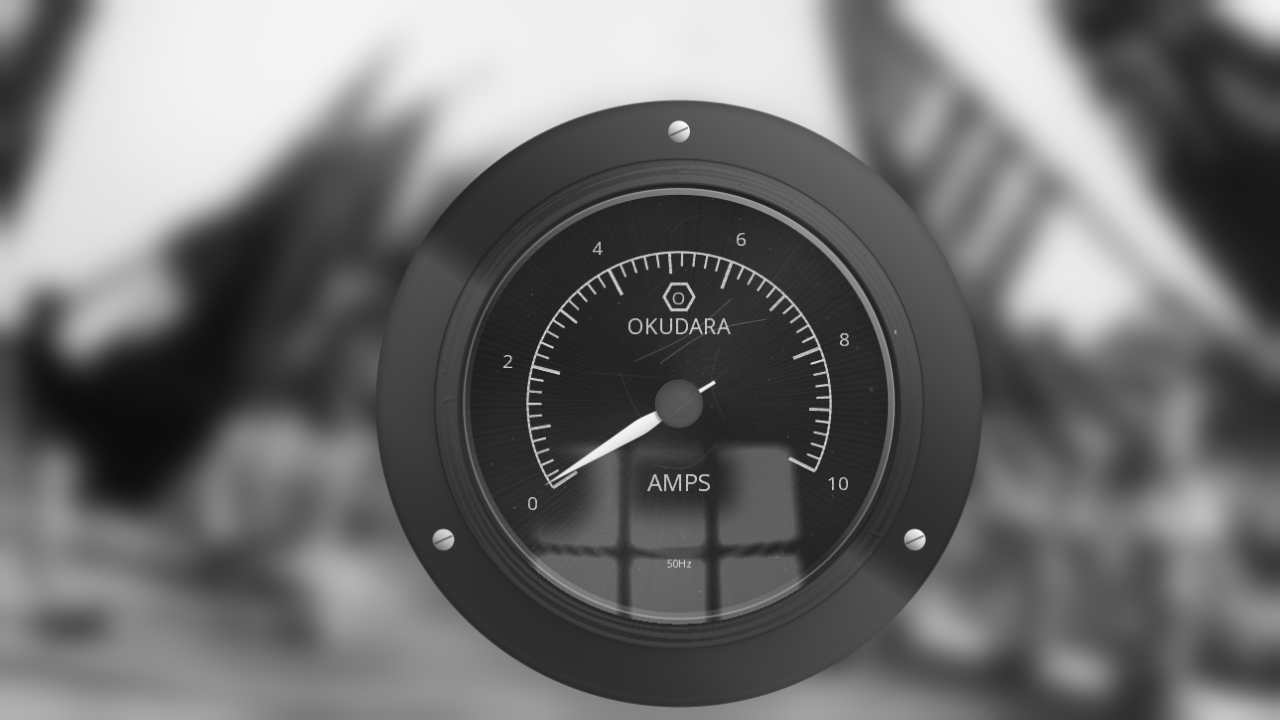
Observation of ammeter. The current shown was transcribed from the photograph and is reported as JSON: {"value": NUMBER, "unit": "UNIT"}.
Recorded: {"value": 0.1, "unit": "A"}
